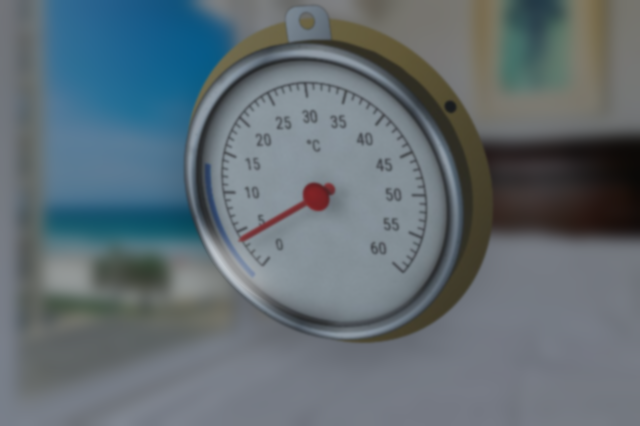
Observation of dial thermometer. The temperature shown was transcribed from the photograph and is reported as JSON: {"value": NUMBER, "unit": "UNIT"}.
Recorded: {"value": 4, "unit": "°C"}
